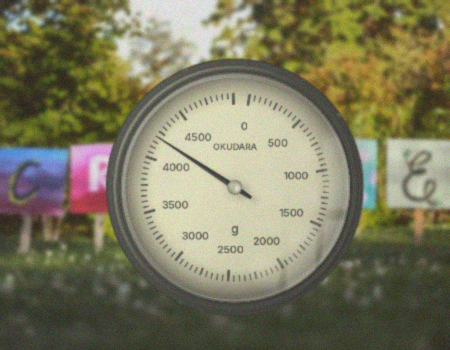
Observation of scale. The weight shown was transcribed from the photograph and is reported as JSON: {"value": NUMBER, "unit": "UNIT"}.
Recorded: {"value": 4200, "unit": "g"}
